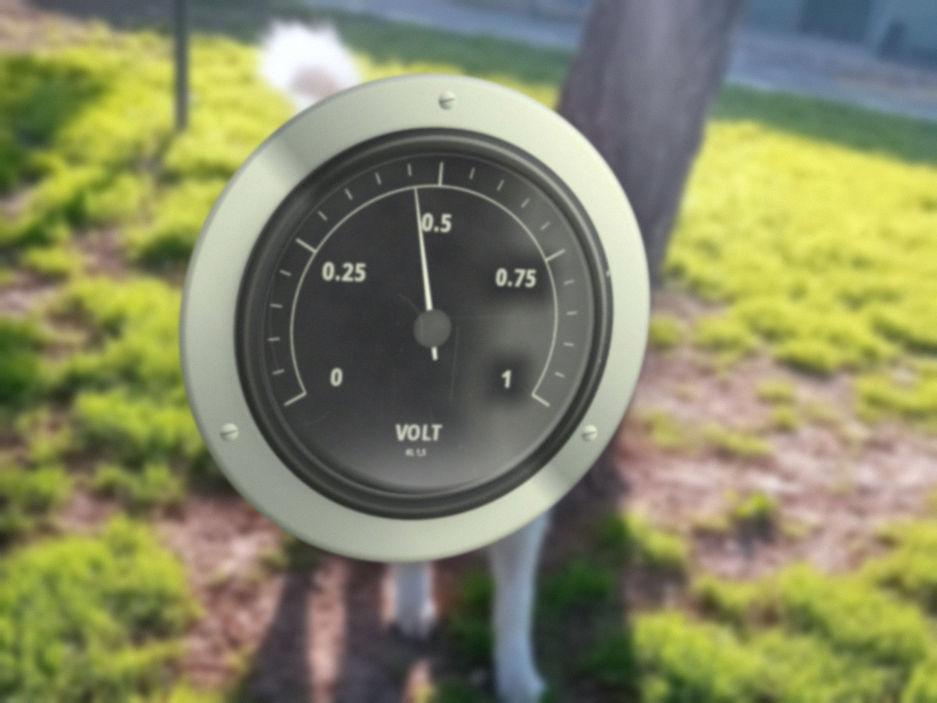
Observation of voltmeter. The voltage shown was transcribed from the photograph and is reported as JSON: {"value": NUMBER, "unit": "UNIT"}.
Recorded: {"value": 0.45, "unit": "V"}
